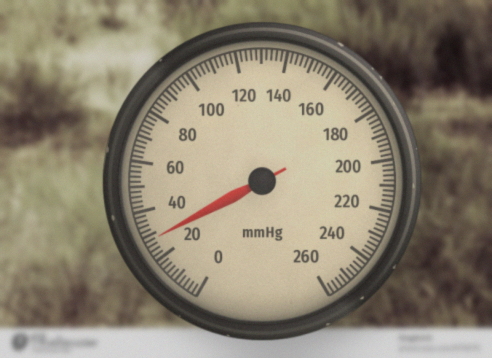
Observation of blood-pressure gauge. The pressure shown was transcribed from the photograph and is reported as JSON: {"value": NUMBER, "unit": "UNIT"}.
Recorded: {"value": 28, "unit": "mmHg"}
